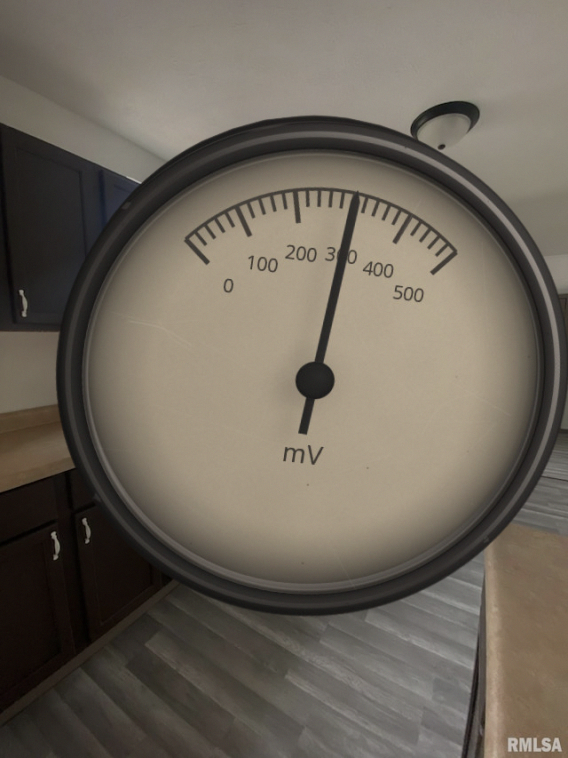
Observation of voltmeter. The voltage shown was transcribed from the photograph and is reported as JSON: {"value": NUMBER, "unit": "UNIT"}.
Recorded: {"value": 300, "unit": "mV"}
